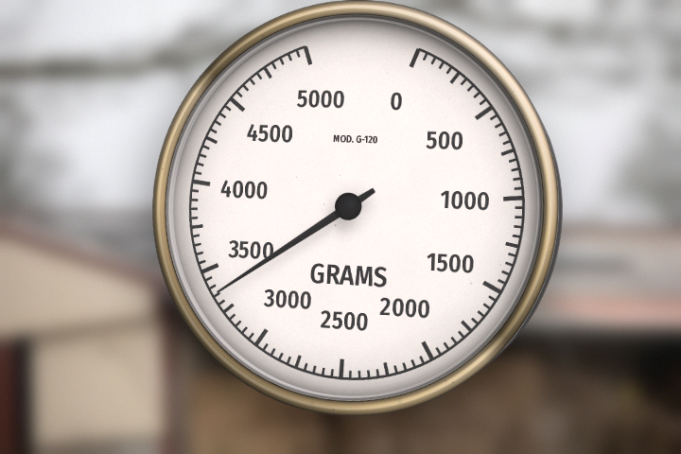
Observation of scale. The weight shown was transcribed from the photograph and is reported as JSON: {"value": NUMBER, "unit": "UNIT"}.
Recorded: {"value": 3350, "unit": "g"}
